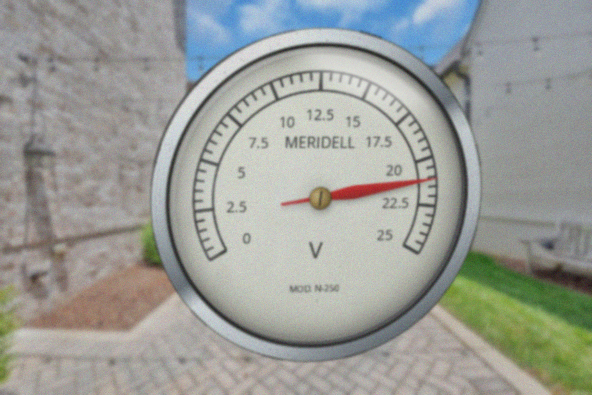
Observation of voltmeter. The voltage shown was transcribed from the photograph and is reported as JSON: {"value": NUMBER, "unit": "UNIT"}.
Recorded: {"value": 21, "unit": "V"}
